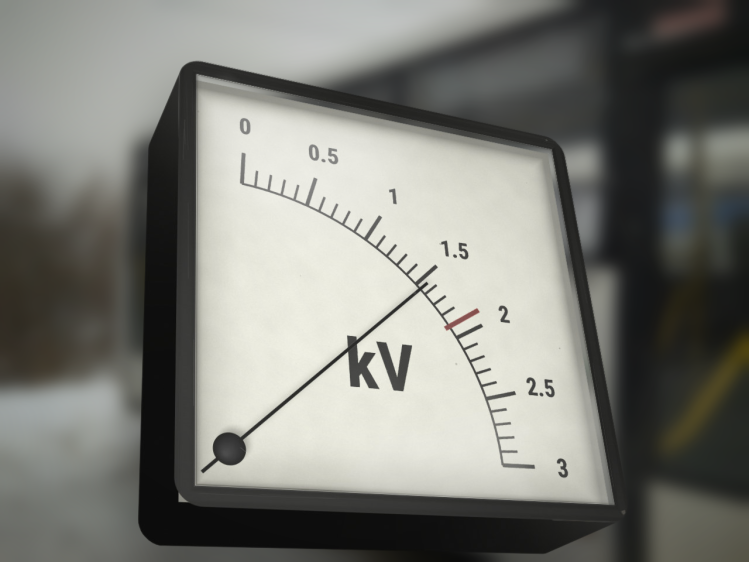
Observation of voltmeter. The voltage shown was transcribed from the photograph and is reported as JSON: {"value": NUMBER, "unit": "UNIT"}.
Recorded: {"value": 1.55, "unit": "kV"}
